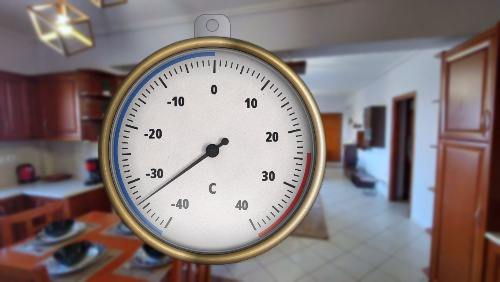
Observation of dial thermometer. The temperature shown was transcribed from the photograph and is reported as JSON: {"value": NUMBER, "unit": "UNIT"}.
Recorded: {"value": -34, "unit": "°C"}
